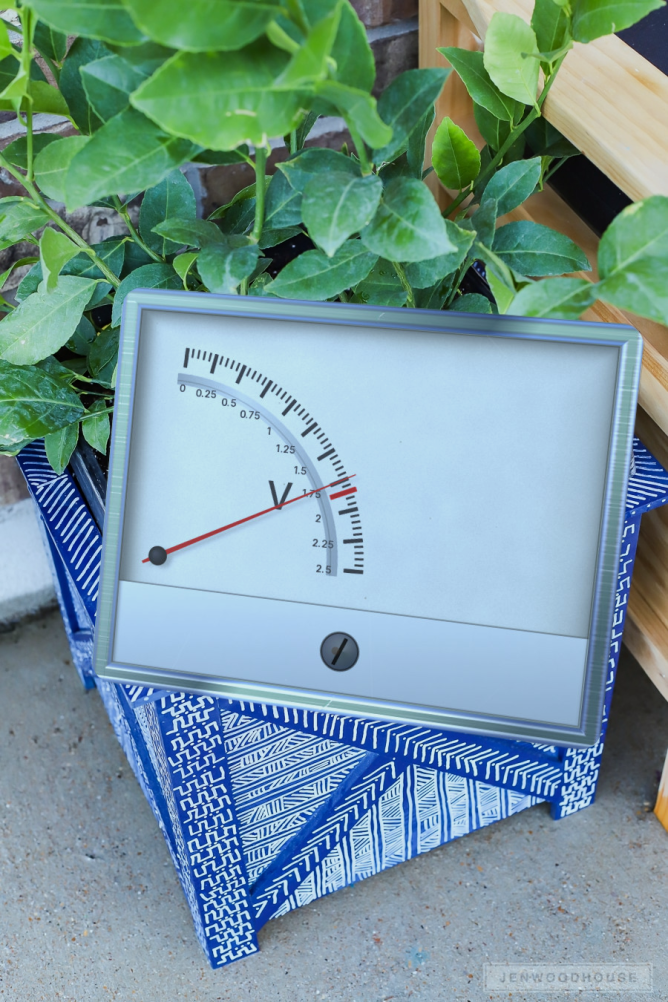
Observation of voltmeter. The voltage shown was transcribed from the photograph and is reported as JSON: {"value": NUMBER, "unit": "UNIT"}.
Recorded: {"value": 1.75, "unit": "V"}
